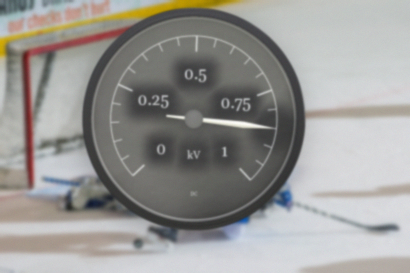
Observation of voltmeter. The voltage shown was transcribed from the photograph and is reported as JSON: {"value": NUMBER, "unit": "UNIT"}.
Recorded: {"value": 0.85, "unit": "kV"}
